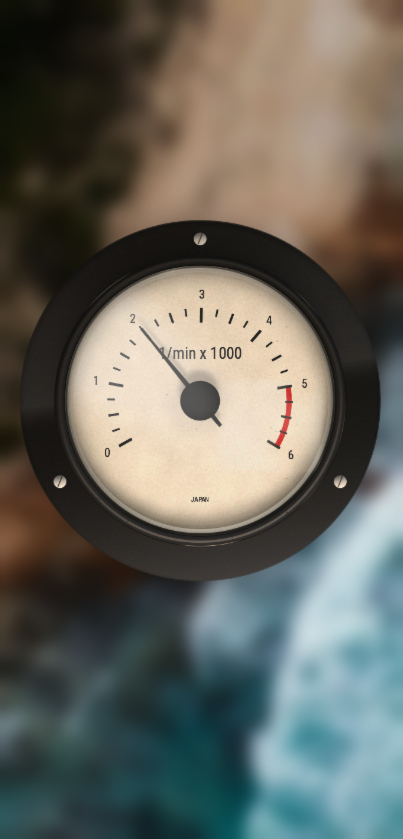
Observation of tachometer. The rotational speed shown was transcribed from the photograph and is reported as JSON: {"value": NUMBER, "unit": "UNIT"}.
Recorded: {"value": 2000, "unit": "rpm"}
